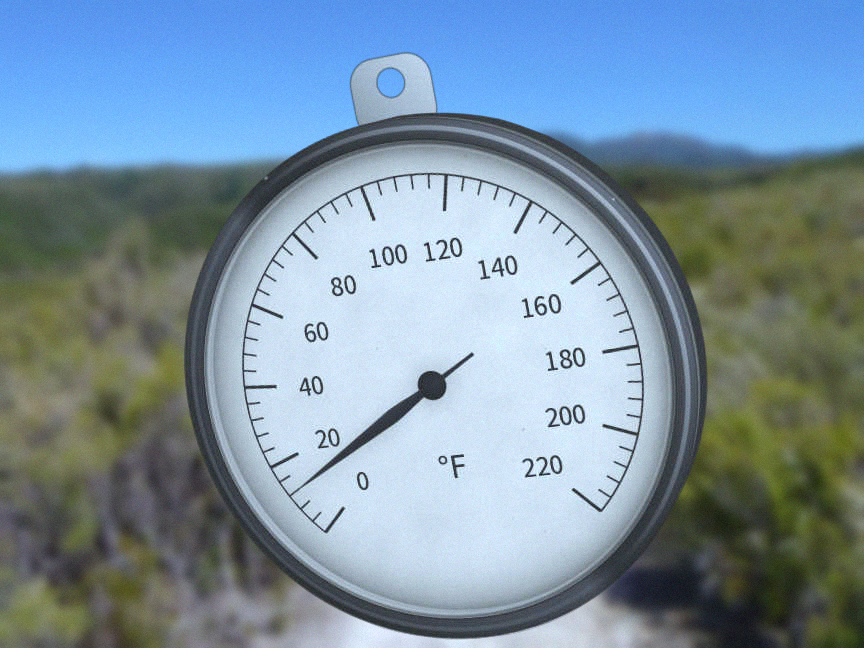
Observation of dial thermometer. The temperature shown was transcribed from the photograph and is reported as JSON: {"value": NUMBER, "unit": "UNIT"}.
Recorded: {"value": 12, "unit": "°F"}
